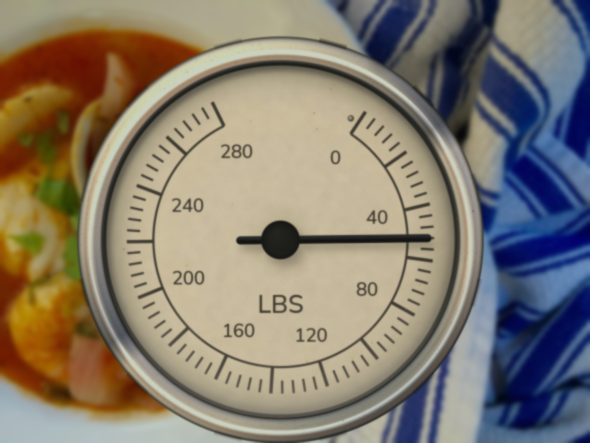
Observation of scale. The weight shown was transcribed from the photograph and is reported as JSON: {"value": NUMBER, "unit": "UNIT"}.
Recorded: {"value": 52, "unit": "lb"}
